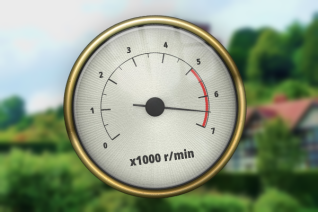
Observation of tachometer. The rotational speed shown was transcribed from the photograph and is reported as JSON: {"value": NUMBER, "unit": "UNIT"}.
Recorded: {"value": 6500, "unit": "rpm"}
